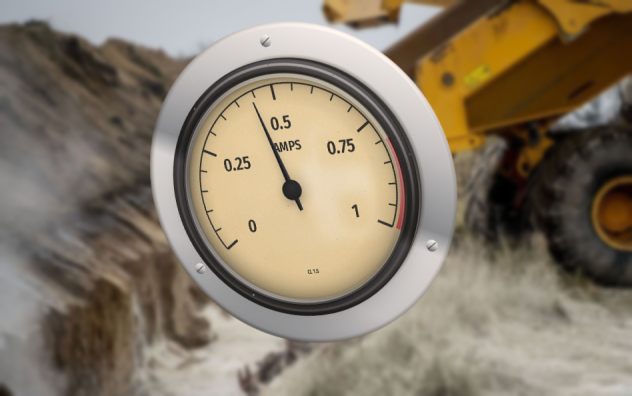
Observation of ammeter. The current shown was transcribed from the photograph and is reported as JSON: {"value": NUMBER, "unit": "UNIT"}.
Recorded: {"value": 0.45, "unit": "A"}
